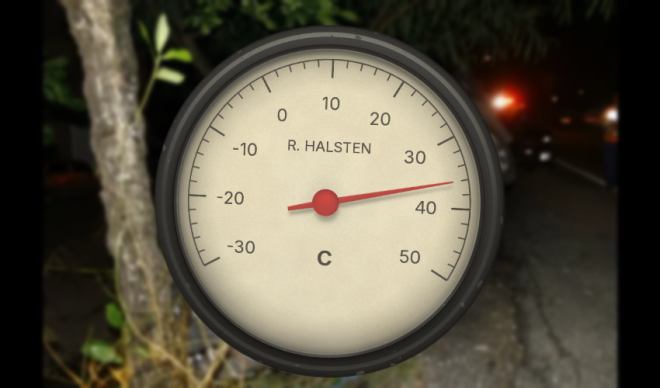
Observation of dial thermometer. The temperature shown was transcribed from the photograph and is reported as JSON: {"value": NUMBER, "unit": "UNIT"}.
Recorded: {"value": 36, "unit": "°C"}
